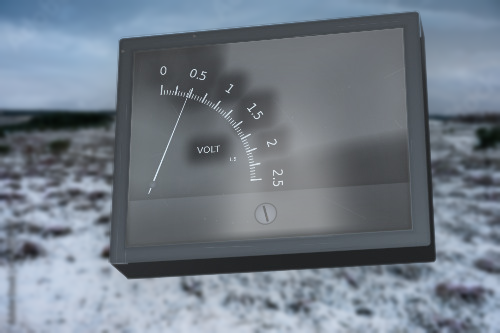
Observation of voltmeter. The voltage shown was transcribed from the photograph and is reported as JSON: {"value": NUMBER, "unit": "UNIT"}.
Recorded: {"value": 0.5, "unit": "V"}
